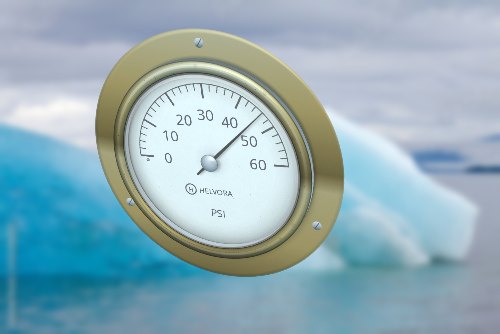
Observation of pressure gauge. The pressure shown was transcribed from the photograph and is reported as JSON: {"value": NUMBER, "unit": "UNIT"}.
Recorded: {"value": 46, "unit": "psi"}
